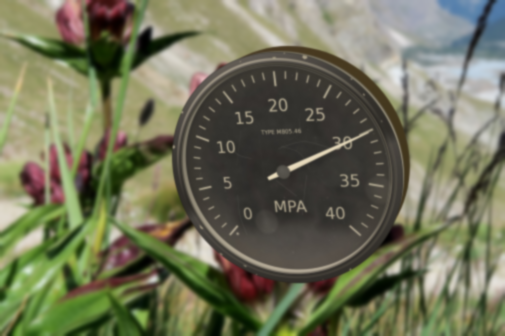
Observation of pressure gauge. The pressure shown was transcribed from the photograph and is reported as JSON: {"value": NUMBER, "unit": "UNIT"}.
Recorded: {"value": 30, "unit": "MPa"}
